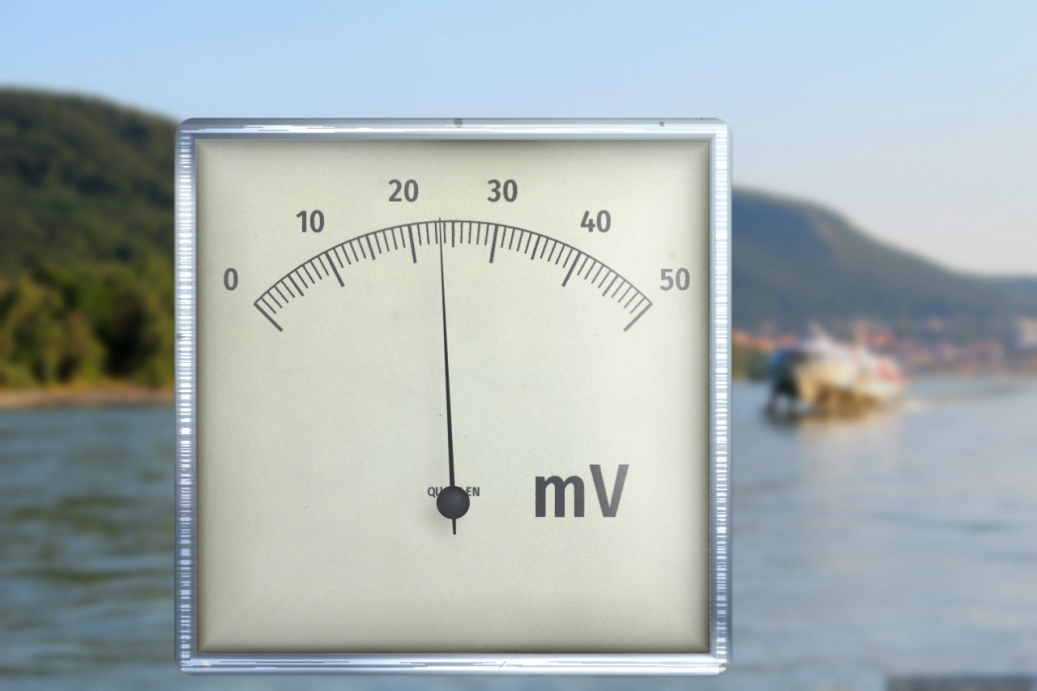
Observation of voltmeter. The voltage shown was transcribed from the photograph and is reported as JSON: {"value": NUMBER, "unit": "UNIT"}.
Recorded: {"value": 23.5, "unit": "mV"}
